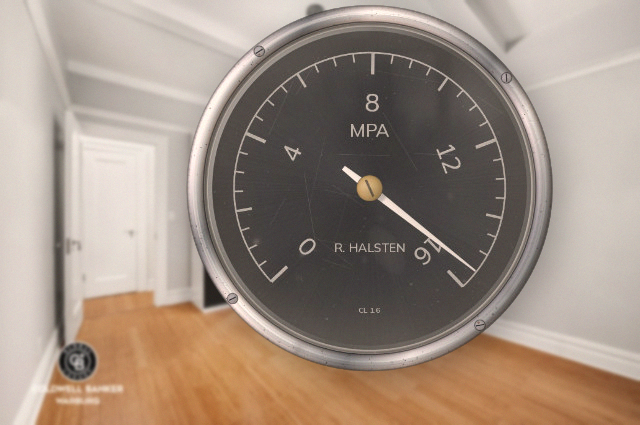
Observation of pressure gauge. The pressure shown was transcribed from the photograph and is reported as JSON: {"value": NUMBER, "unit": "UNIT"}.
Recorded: {"value": 15.5, "unit": "MPa"}
